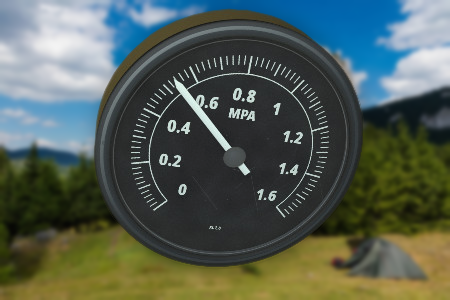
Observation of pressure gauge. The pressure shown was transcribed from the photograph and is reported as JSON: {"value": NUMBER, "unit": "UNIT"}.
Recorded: {"value": 0.54, "unit": "MPa"}
